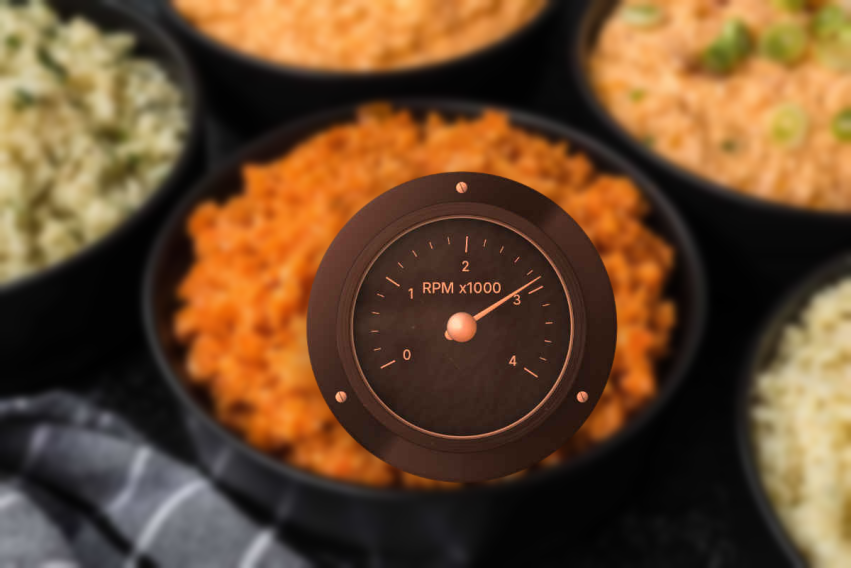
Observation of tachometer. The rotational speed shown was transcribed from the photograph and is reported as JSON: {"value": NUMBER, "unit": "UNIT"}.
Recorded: {"value": 2900, "unit": "rpm"}
